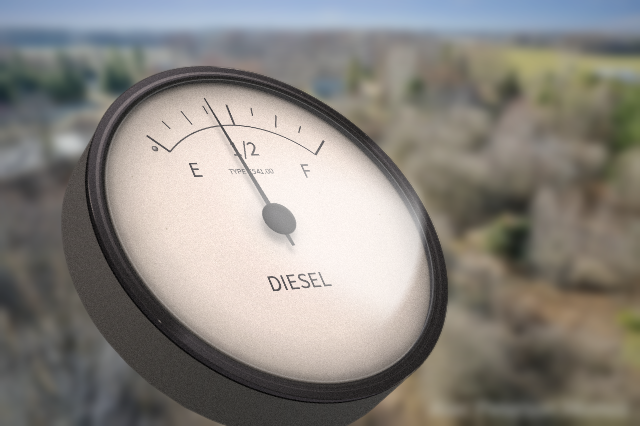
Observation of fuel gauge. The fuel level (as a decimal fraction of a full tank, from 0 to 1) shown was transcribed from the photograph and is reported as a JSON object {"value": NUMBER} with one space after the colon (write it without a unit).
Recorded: {"value": 0.375}
